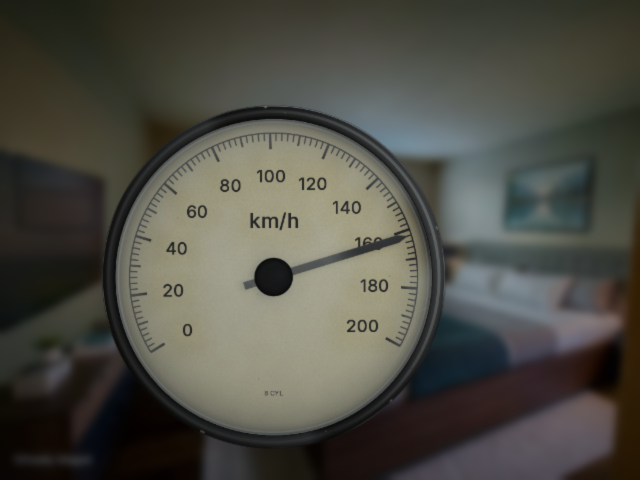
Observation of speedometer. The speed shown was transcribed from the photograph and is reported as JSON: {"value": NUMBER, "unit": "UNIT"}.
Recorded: {"value": 162, "unit": "km/h"}
